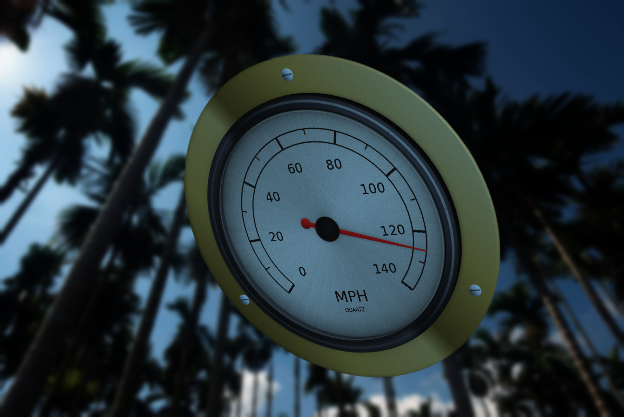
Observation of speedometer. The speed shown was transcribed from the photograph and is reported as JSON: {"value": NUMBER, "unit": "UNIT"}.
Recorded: {"value": 125, "unit": "mph"}
